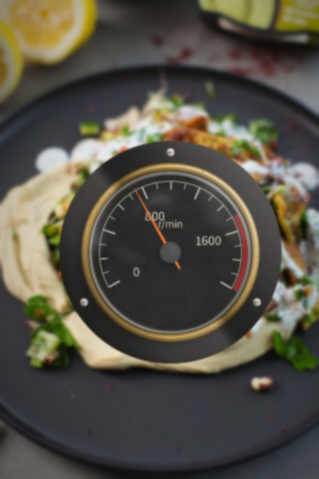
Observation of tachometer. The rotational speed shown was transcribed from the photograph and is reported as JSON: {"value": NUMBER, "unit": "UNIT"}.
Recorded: {"value": 750, "unit": "rpm"}
